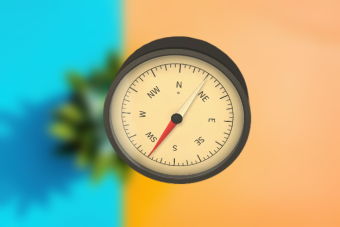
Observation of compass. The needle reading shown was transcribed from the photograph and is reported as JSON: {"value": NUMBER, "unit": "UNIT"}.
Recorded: {"value": 210, "unit": "°"}
